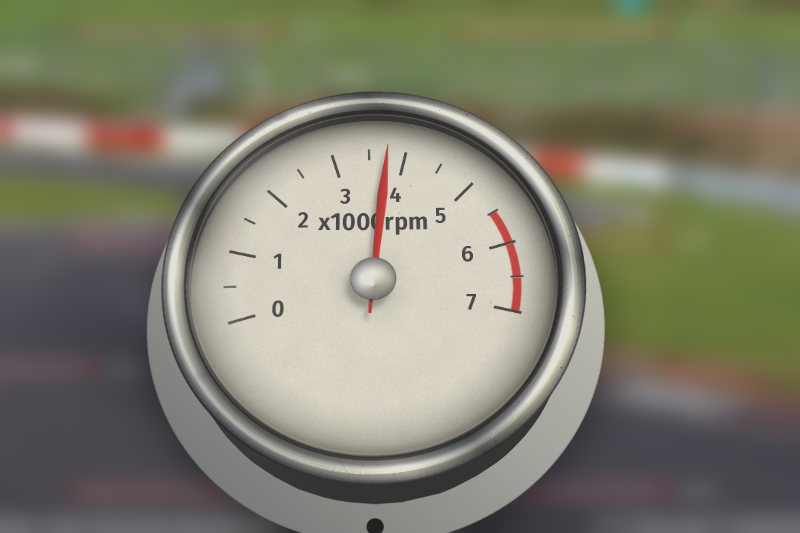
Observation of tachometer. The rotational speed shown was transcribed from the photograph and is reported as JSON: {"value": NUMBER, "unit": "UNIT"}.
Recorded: {"value": 3750, "unit": "rpm"}
